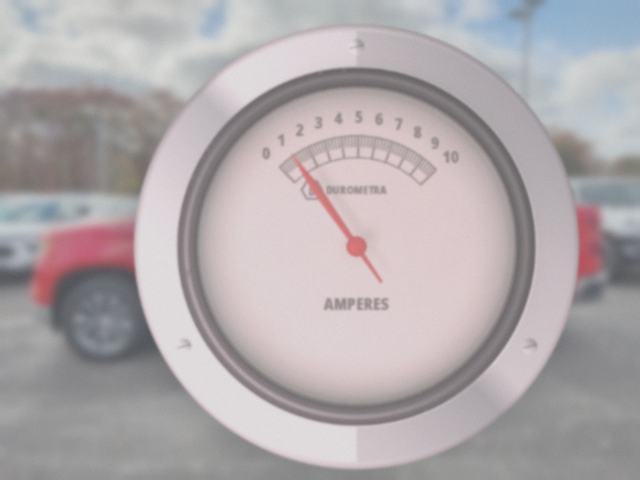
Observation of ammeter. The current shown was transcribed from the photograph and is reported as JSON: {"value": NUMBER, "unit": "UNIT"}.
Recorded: {"value": 1, "unit": "A"}
